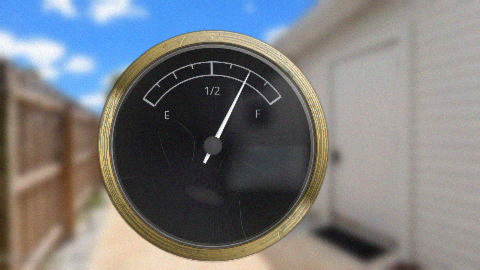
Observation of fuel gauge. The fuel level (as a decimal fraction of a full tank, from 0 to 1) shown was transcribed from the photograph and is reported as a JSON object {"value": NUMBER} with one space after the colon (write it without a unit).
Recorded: {"value": 0.75}
